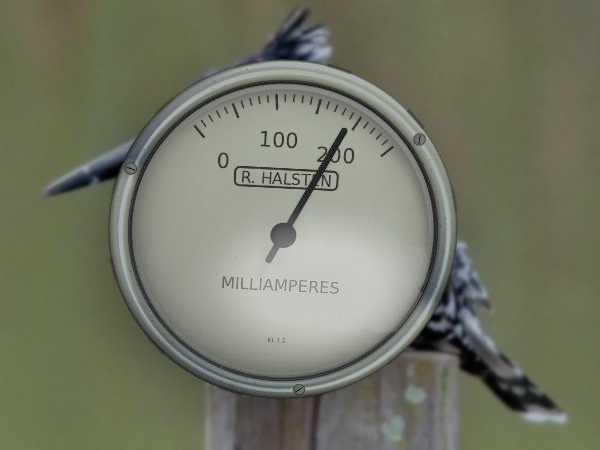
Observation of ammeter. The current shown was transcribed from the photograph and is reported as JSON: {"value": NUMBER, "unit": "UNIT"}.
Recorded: {"value": 190, "unit": "mA"}
